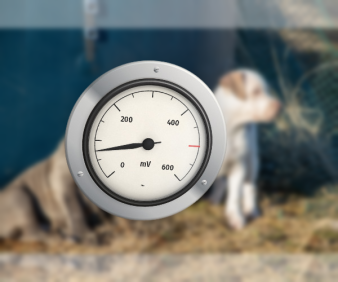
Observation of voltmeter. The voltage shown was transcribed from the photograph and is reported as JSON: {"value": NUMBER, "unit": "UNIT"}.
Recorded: {"value": 75, "unit": "mV"}
